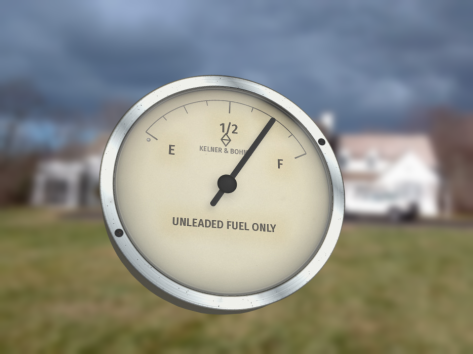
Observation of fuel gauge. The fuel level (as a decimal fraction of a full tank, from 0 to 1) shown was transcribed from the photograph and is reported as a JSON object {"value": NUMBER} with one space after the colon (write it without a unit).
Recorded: {"value": 0.75}
